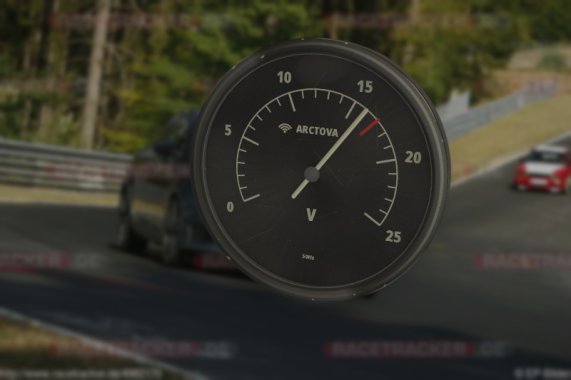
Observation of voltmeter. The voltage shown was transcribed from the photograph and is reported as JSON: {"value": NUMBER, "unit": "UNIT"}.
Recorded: {"value": 16, "unit": "V"}
